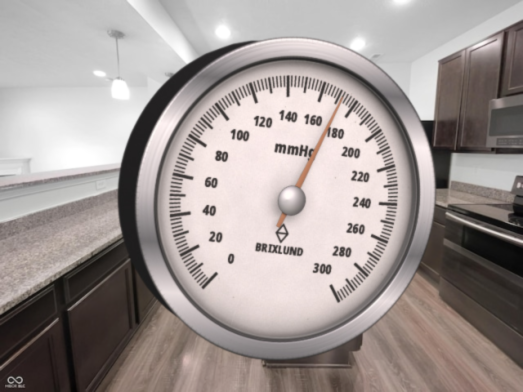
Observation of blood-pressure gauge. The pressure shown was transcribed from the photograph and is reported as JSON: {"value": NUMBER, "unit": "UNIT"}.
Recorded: {"value": 170, "unit": "mmHg"}
